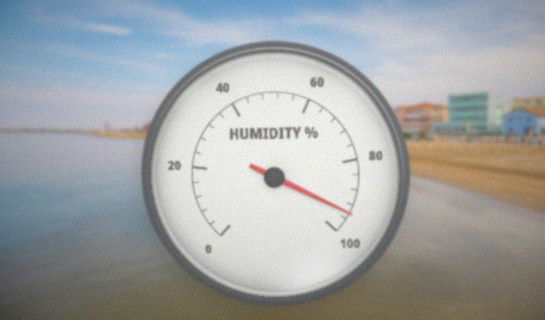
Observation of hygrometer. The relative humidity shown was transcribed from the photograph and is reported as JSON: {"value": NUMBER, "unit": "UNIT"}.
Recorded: {"value": 94, "unit": "%"}
